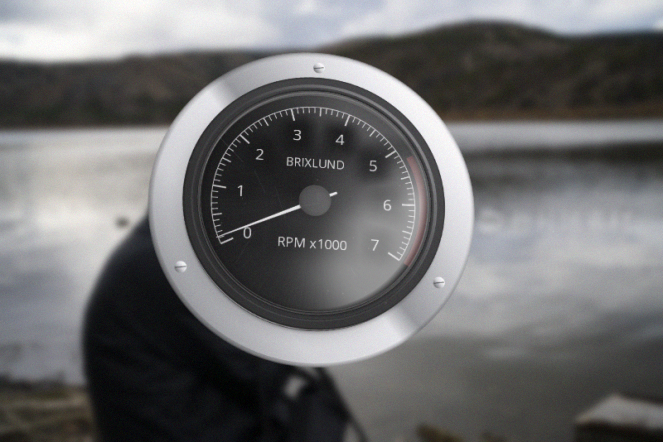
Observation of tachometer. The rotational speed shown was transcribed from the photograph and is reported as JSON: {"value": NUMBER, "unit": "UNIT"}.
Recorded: {"value": 100, "unit": "rpm"}
